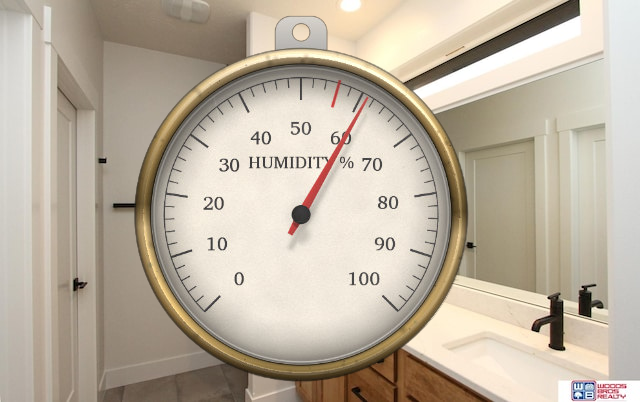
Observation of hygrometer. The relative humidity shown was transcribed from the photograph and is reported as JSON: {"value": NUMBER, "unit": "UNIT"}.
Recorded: {"value": 61, "unit": "%"}
